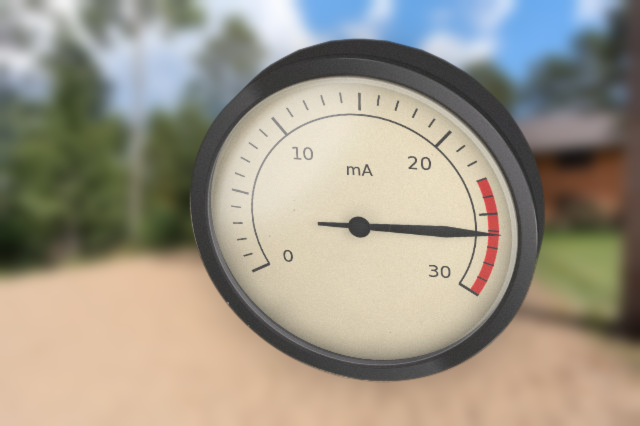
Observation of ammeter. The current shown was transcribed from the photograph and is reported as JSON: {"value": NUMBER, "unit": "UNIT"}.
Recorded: {"value": 26, "unit": "mA"}
